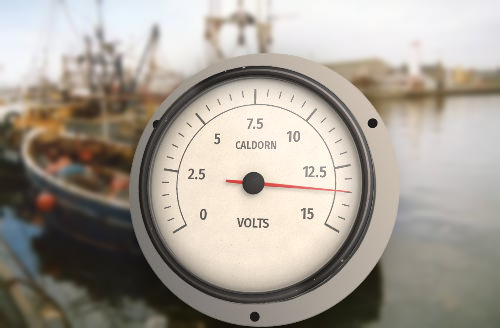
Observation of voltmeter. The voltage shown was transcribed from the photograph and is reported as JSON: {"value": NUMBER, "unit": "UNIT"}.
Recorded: {"value": 13.5, "unit": "V"}
